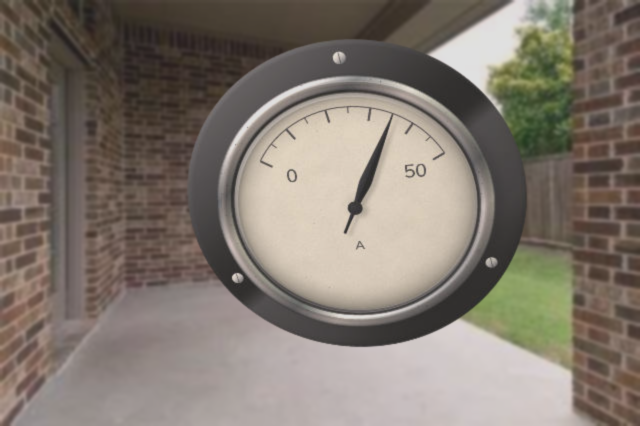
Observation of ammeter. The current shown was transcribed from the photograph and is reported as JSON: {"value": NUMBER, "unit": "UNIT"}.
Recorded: {"value": 35, "unit": "A"}
